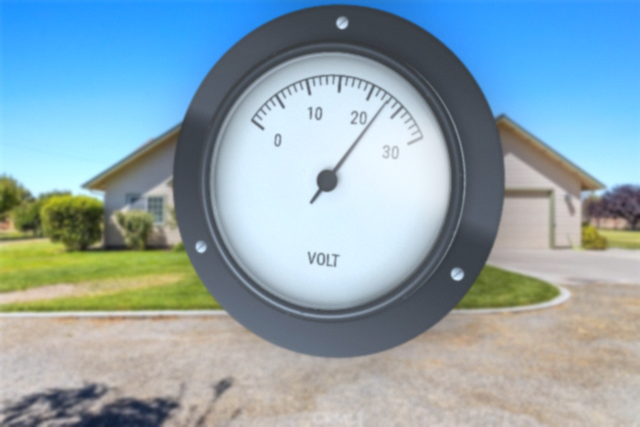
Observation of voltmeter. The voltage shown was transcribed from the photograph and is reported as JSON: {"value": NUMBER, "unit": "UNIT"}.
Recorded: {"value": 23, "unit": "V"}
